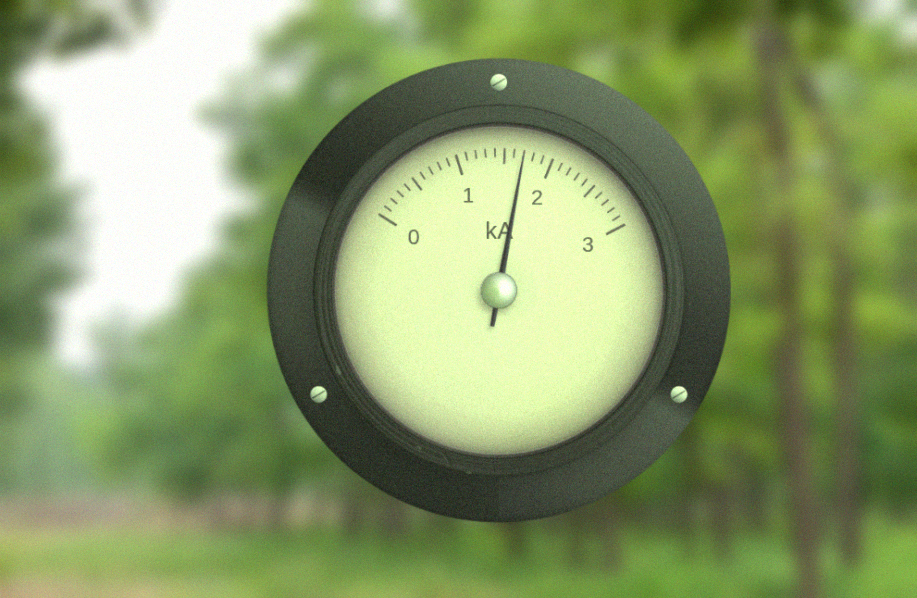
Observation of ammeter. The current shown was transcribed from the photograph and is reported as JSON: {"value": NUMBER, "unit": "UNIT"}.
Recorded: {"value": 1.7, "unit": "kA"}
